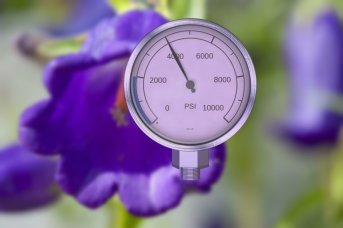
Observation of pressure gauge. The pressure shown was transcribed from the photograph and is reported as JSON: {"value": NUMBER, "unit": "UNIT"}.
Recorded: {"value": 4000, "unit": "psi"}
